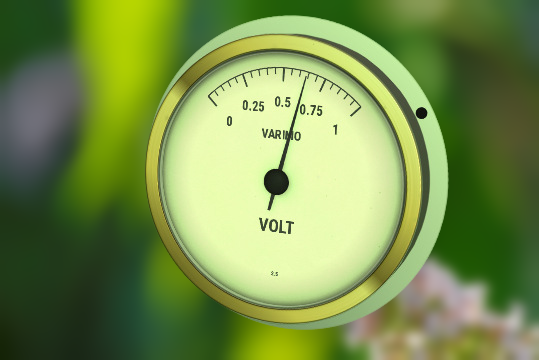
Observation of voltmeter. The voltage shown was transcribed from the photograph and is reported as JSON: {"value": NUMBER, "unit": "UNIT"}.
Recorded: {"value": 0.65, "unit": "V"}
